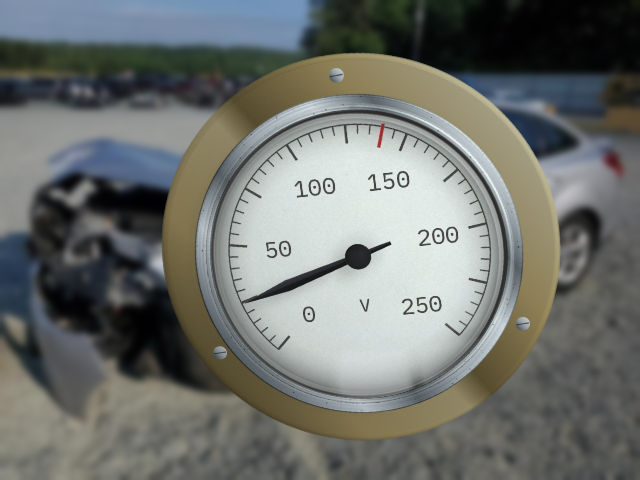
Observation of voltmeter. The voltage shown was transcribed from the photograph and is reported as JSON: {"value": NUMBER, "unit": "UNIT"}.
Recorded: {"value": 25, "unit": "V"}
